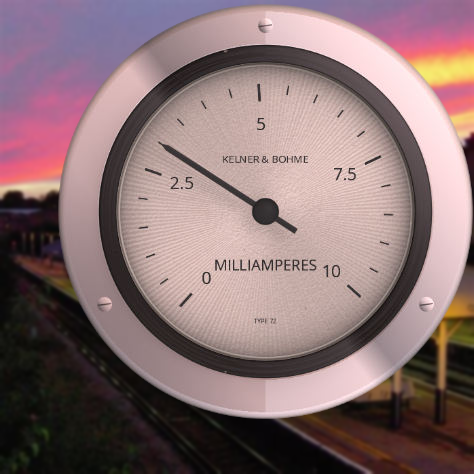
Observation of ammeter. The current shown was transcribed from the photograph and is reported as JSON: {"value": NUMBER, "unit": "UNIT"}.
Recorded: {"value": 3, "unit": "mA"}
